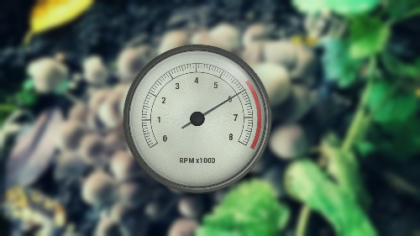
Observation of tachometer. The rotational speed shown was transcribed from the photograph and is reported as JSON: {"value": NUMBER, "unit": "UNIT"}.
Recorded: {"value": 6000, "unit": "rpm"}
